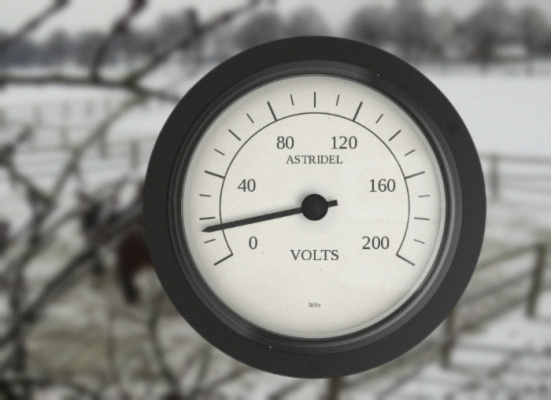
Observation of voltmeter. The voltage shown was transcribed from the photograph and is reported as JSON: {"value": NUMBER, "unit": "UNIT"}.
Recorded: {"value": 15, "unit": "V"}
